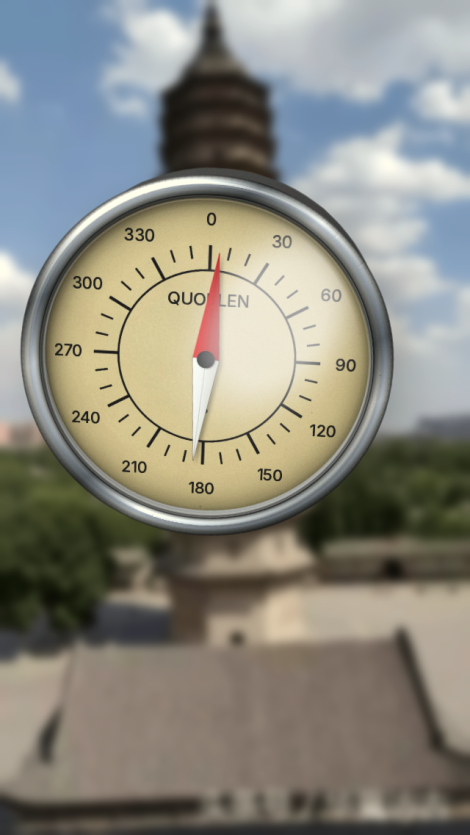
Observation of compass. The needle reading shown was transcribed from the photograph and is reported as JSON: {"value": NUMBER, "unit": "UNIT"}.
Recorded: {"value": 5, "unit": "°"}
